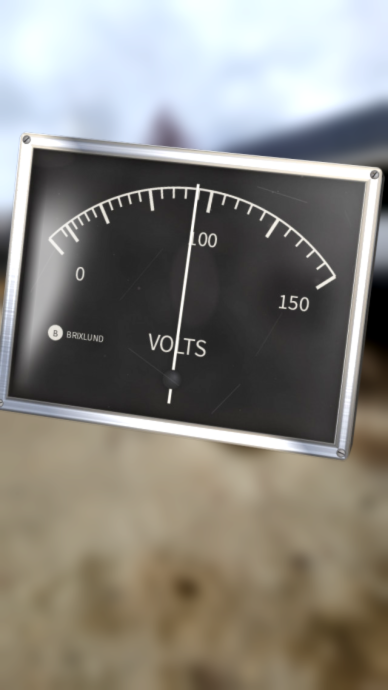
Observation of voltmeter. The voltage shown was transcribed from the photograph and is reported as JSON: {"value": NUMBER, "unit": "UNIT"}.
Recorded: {"value": 95, "unit": "V"}
